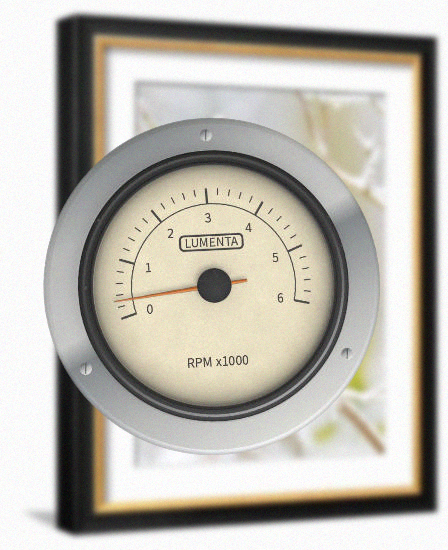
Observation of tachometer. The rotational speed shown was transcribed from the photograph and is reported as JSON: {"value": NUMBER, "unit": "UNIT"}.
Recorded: {"value": 300, "unit": "rpm"}
